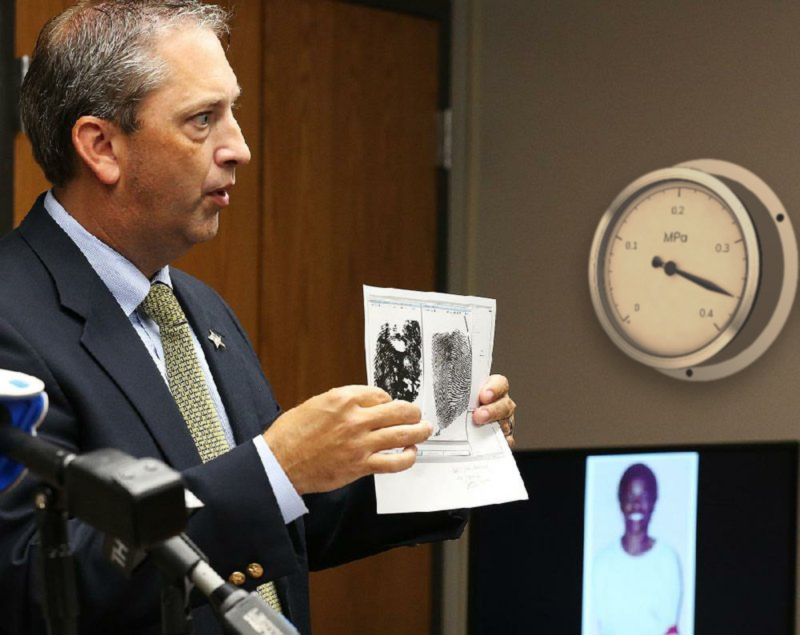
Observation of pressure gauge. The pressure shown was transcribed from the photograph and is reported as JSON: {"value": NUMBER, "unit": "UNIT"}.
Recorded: {"value": 0.36, "unit": "MPa"}
